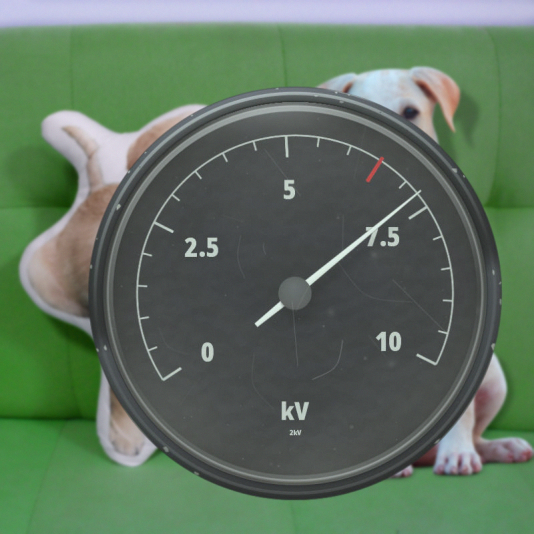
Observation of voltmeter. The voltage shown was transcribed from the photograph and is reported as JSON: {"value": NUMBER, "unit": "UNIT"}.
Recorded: {"value": 7.25, "unit": "kV"}
